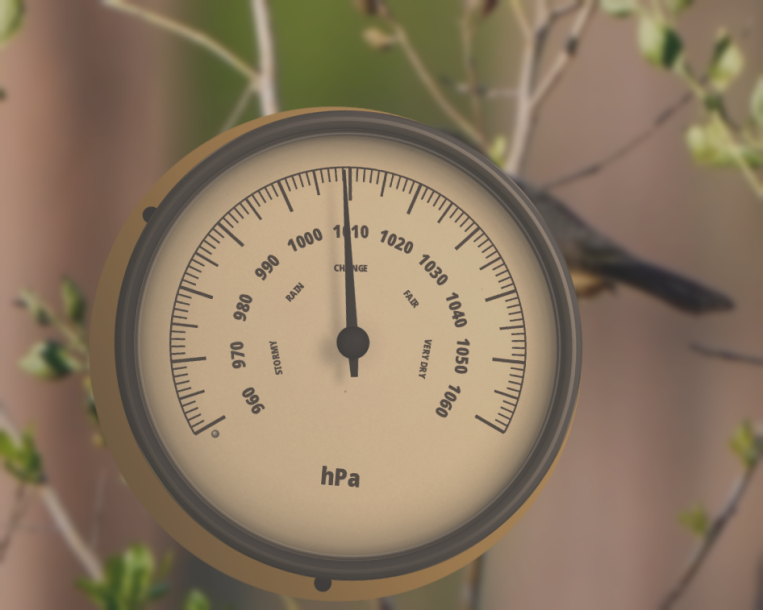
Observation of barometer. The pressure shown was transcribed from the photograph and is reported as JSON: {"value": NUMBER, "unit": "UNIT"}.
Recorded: {"value": 1009, "unit": "hPa"}
